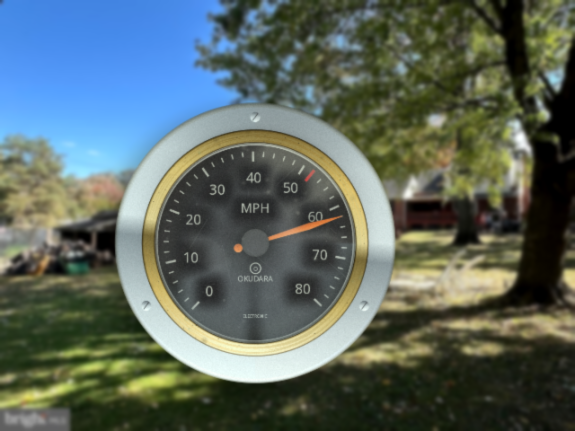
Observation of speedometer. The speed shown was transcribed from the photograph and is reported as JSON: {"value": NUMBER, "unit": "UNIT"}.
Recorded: {"value": 62, "unit": "mph"}
